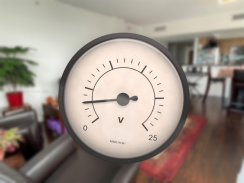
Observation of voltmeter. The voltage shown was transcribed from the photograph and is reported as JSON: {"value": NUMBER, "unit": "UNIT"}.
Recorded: {"value": 3, "unit": "V"}
